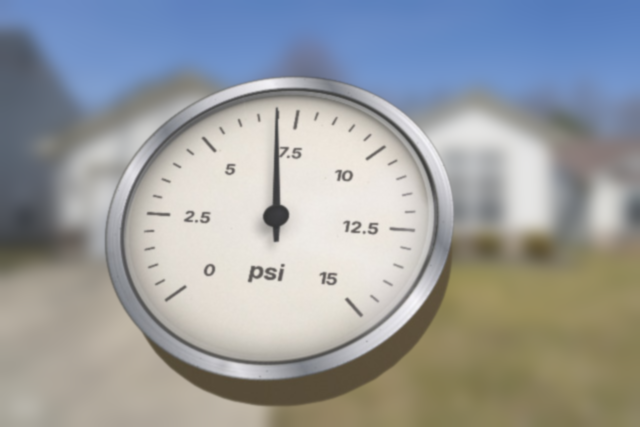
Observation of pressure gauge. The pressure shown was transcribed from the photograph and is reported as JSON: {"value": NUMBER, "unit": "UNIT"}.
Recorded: {"value": 7, "unit": "psi"}
